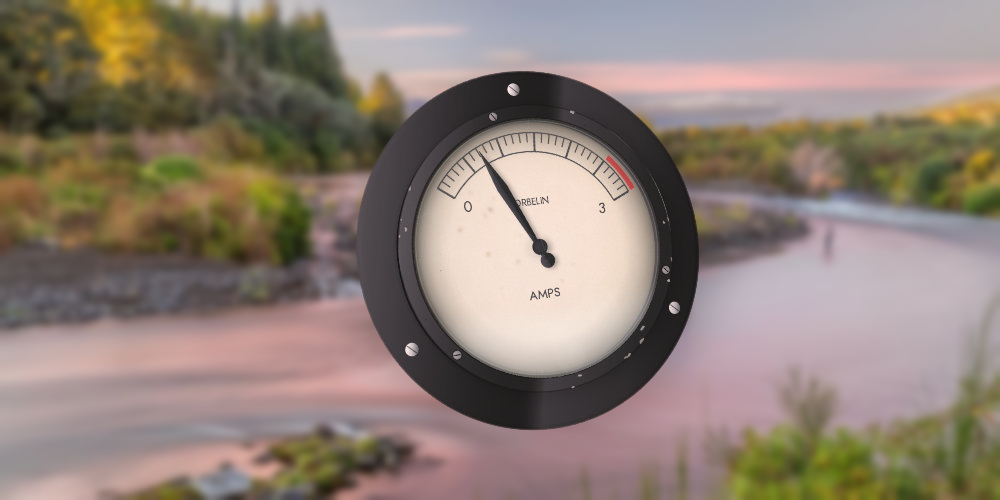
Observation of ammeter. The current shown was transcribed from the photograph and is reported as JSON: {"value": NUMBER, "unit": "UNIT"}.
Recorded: {"value": 0.7, "unit": "A"}
